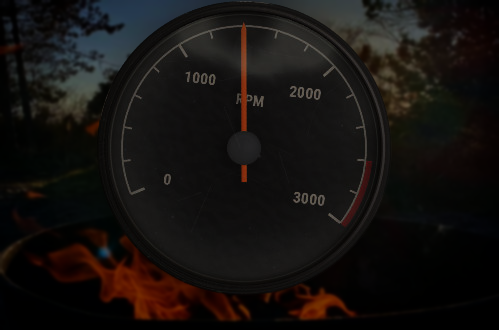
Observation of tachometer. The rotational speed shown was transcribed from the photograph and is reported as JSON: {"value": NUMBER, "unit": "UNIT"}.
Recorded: {"value": 1400, "unit": "rpm"}
